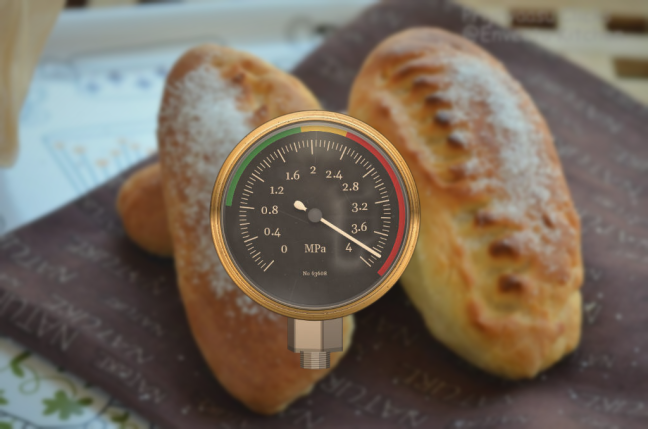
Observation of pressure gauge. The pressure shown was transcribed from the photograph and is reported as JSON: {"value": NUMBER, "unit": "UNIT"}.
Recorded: {"value": 3.85, "unit": "MPa"}
